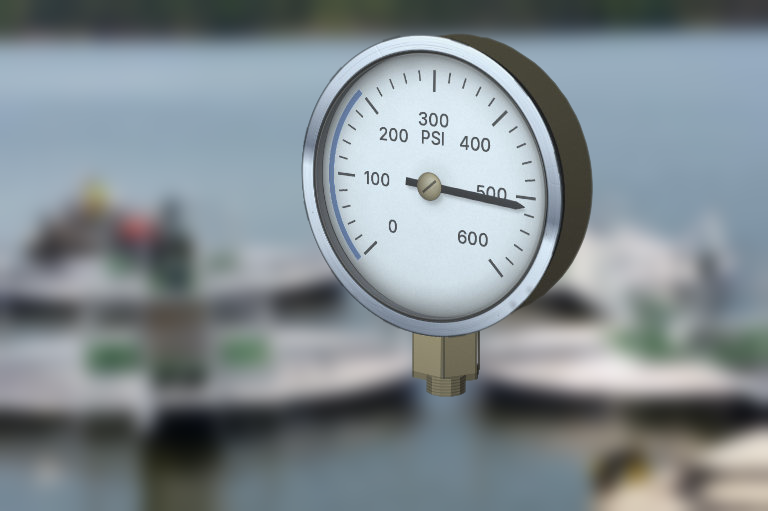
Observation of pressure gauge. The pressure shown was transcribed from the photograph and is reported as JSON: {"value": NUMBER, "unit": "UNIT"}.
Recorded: {"value": 510, "unit": "psi"}
